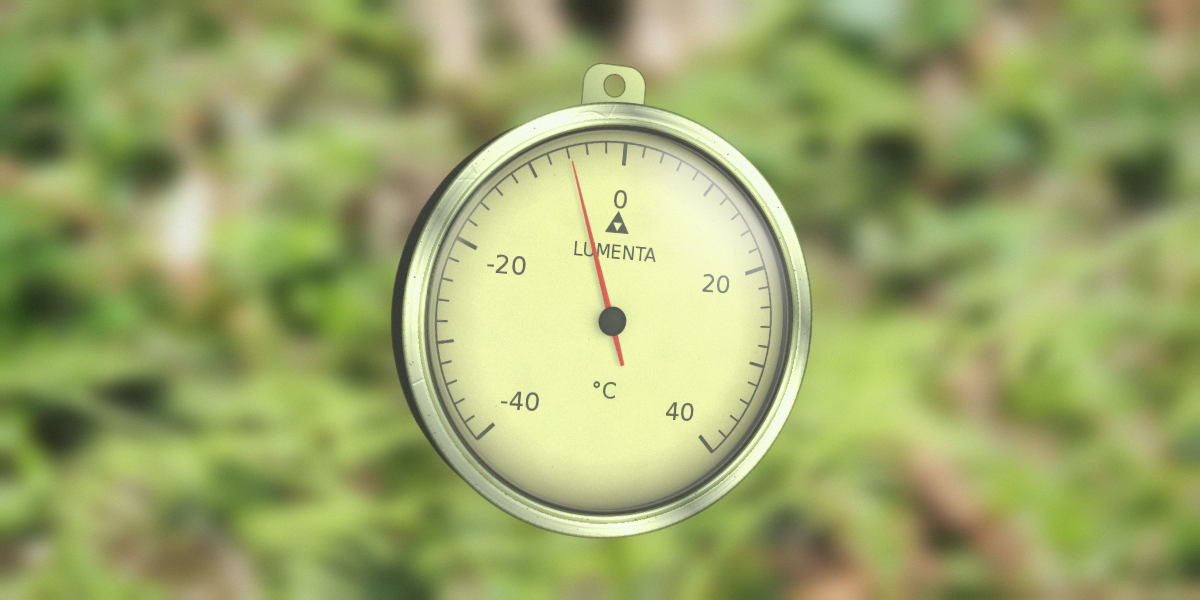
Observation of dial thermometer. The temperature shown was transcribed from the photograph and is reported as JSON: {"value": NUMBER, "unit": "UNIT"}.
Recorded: {"value": -6, "unit": "°C"}
